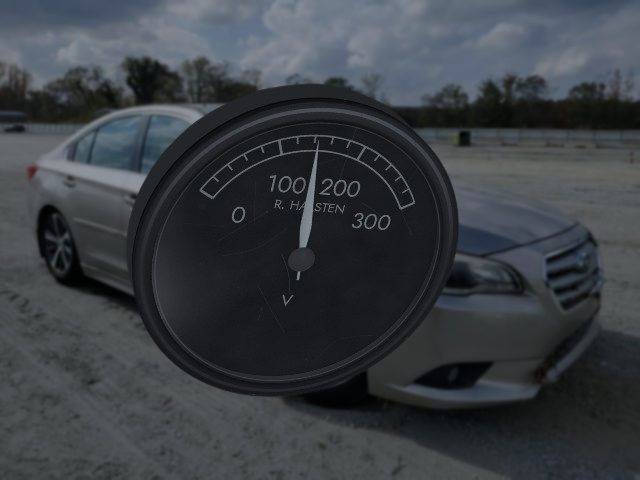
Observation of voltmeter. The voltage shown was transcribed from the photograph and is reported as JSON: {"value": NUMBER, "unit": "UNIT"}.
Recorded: {"value": 140, "unit": "V"}
